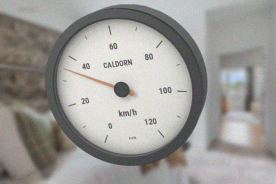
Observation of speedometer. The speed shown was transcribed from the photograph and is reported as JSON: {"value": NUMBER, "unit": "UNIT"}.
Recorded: {"value": 35, "unit": "km/h"}
